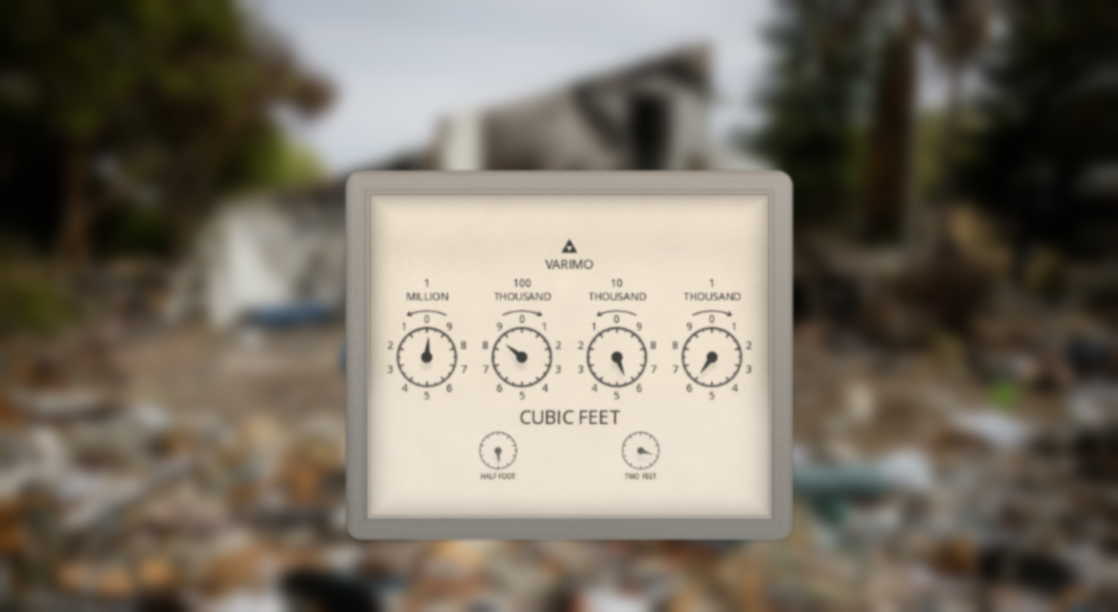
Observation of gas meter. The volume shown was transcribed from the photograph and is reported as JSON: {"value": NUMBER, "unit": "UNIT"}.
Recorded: {"value": 985600, "unit": "ft³"}
